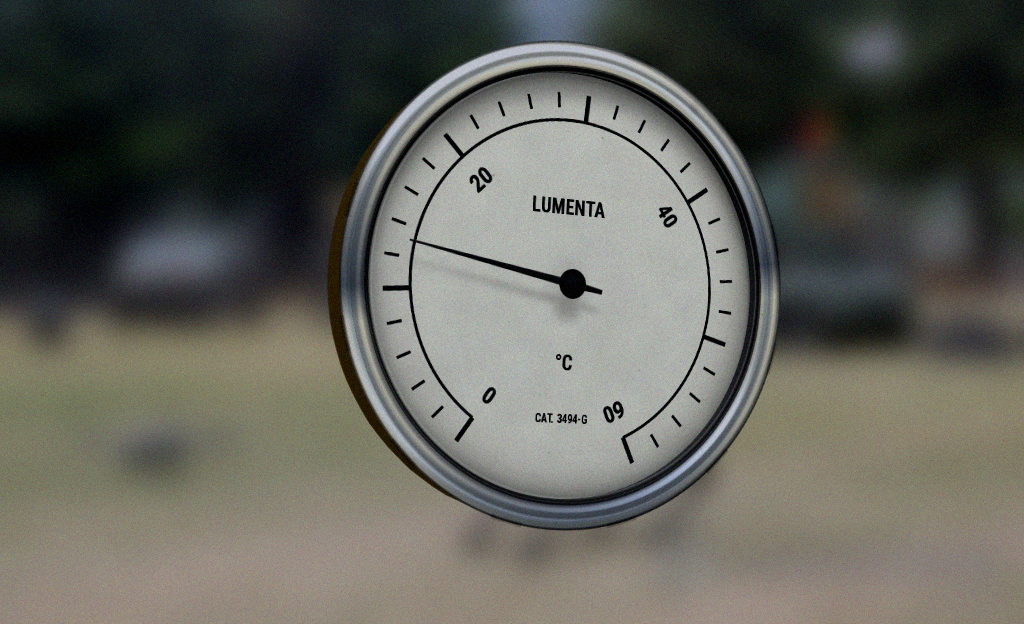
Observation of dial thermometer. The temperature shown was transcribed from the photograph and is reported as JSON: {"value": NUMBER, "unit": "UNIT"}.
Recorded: {"value": 13, "unit": "°C"}
